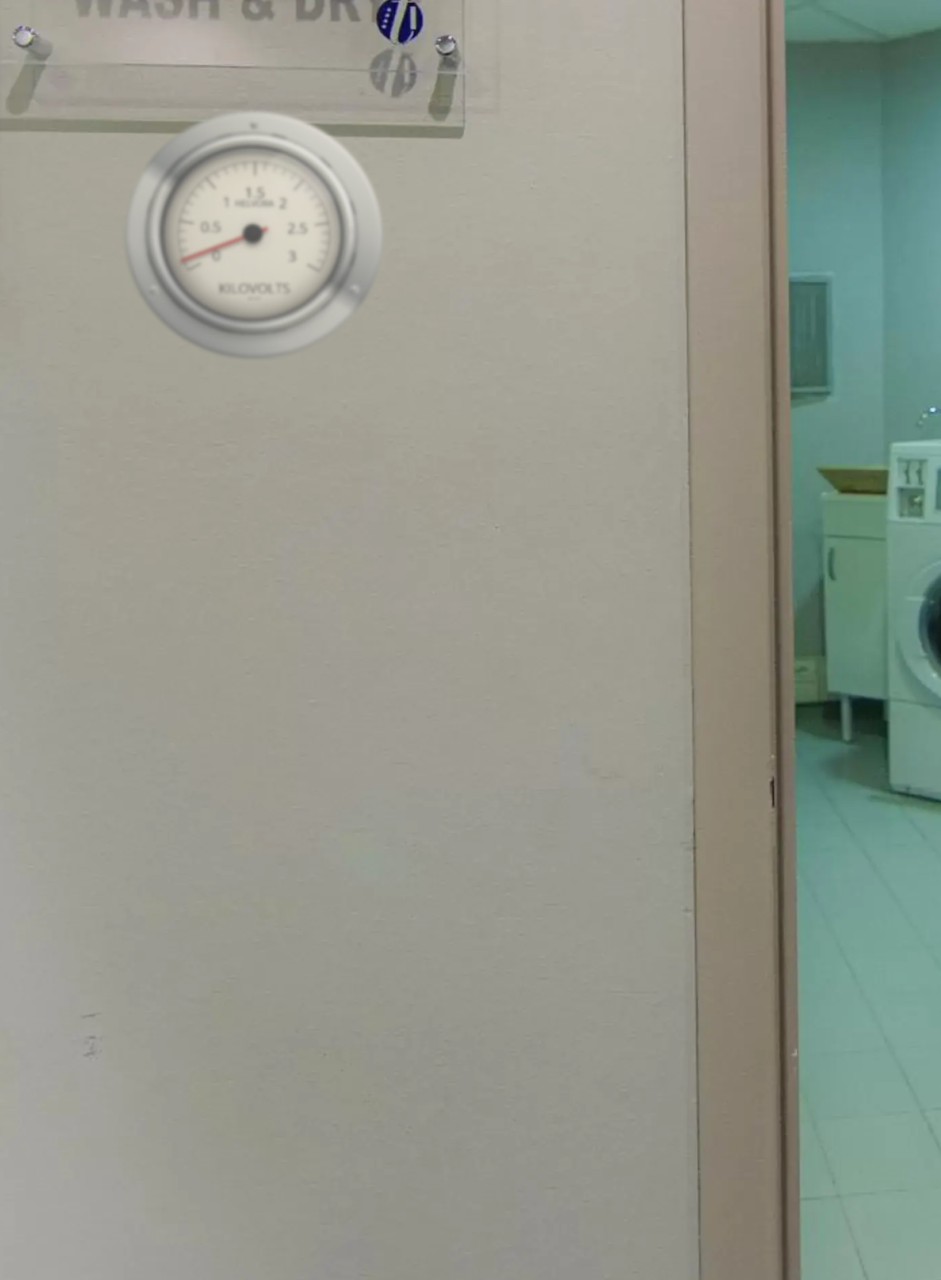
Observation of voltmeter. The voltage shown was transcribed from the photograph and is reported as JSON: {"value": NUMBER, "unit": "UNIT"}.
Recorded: {"value": 0.1, "unit": "kV"}
